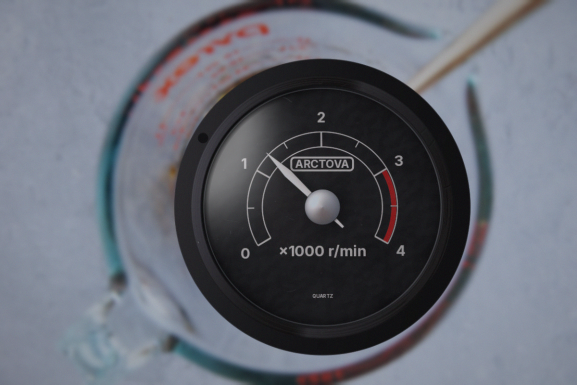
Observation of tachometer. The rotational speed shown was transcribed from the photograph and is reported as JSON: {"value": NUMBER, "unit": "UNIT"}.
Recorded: {"value": 1250, "unit": "rpm"}
